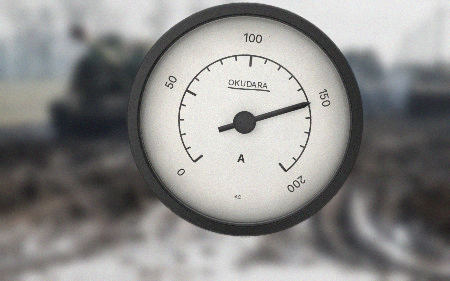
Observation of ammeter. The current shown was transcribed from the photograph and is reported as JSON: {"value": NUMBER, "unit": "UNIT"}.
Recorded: {"value": 150, "unit": "A"}
